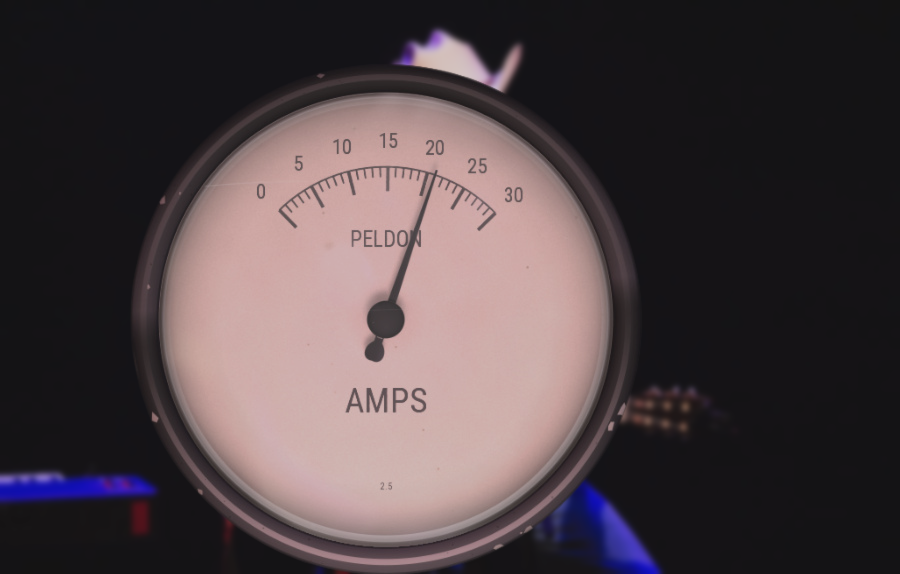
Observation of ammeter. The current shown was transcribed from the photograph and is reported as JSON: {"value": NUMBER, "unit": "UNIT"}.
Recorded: {"value": 21, "unit": "A"}
